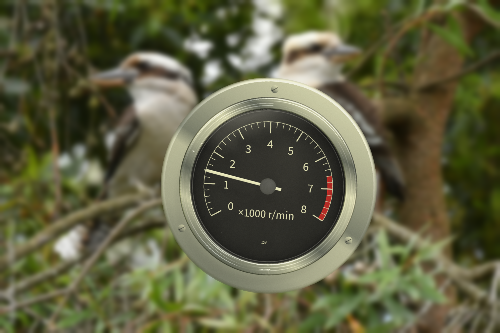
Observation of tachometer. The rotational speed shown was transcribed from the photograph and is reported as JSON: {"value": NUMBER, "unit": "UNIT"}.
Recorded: {"value": 1400, "unit": "rpm"}
